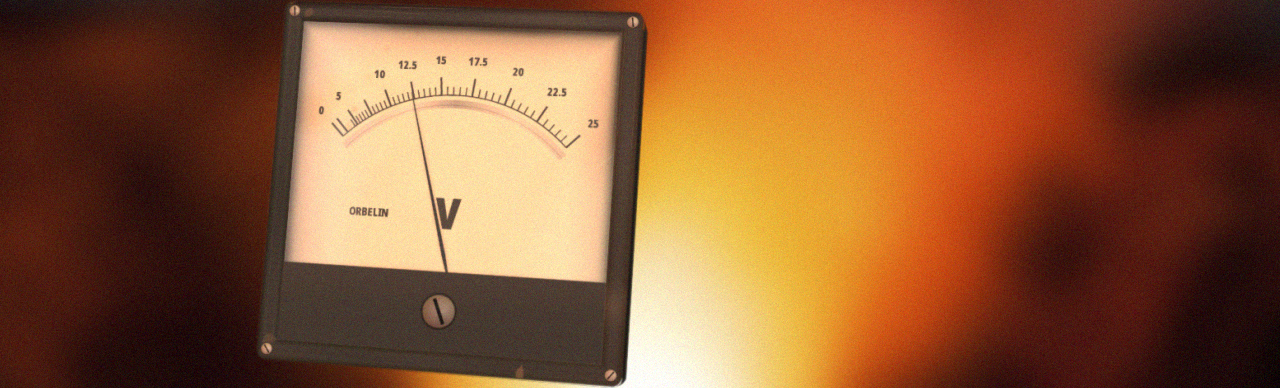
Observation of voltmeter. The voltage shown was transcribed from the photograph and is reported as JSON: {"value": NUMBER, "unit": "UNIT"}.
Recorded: {"value": 12.5, "unit": "V"}
